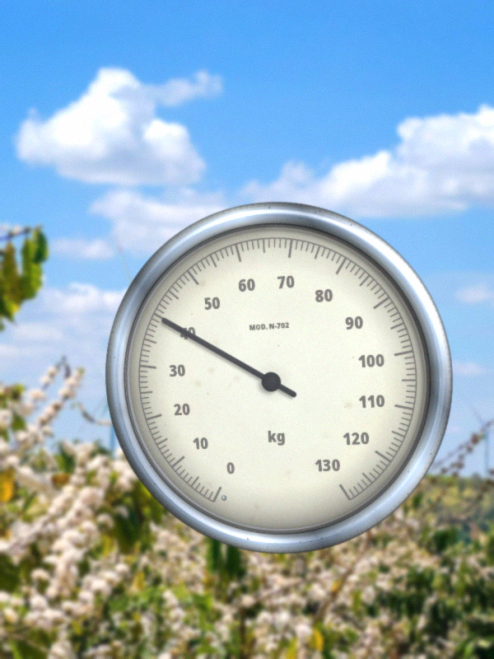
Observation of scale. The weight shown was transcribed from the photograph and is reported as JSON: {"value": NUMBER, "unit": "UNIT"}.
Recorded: {"value": 40, "unit": "kg"}
